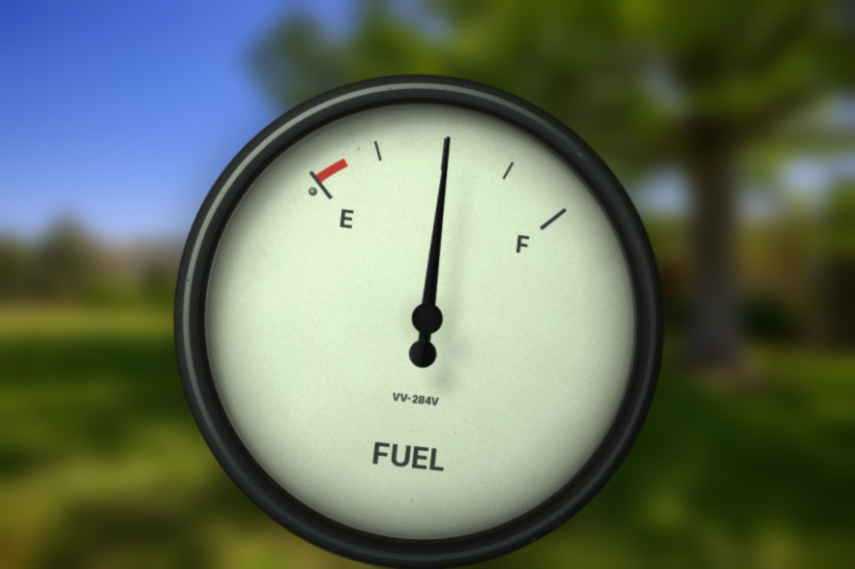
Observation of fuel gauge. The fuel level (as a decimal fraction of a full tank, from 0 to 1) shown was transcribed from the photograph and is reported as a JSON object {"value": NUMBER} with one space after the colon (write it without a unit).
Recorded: {"value": 0.5}
